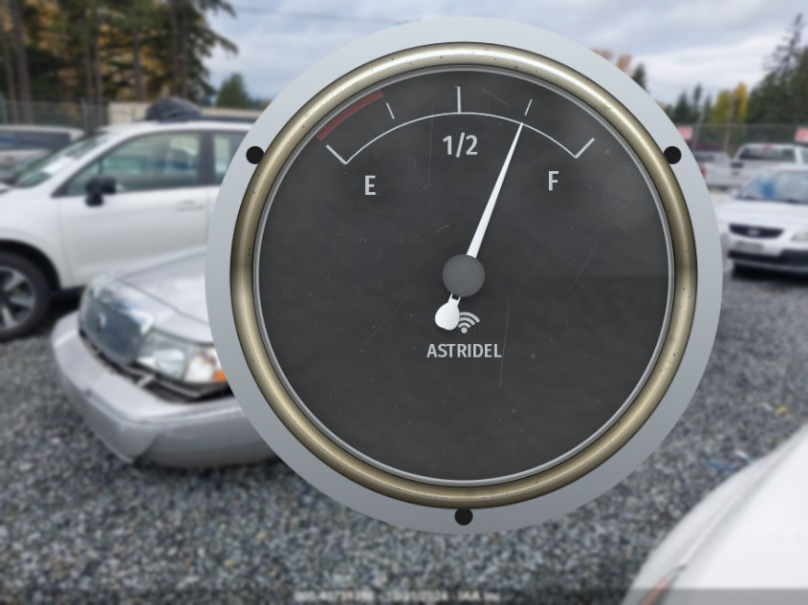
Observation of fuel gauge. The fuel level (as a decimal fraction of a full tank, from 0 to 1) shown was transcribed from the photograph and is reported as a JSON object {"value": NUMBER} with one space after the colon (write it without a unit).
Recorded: {"value": 0.75}
